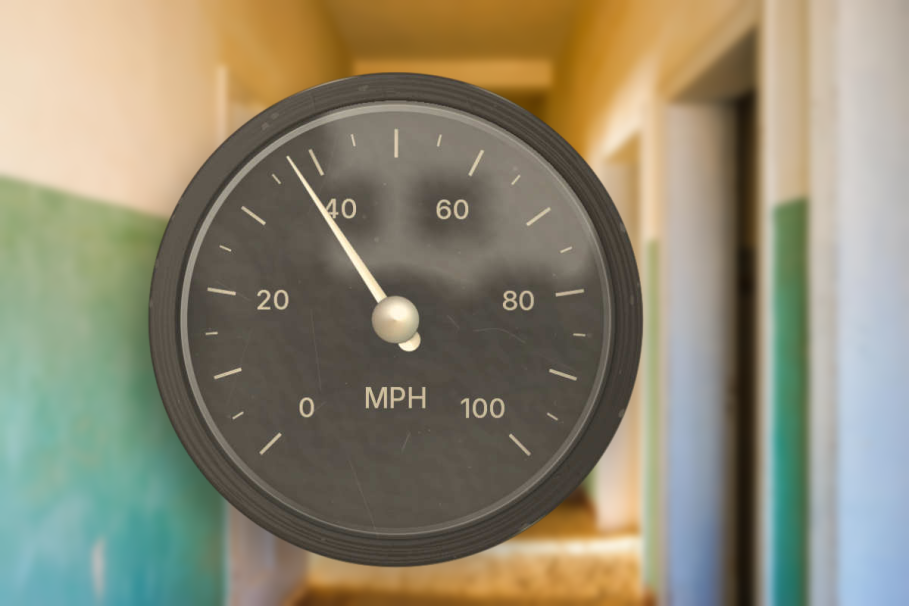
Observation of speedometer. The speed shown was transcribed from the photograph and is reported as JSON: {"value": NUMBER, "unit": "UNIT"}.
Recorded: {"value": 37.5, "unit": "mph"}
